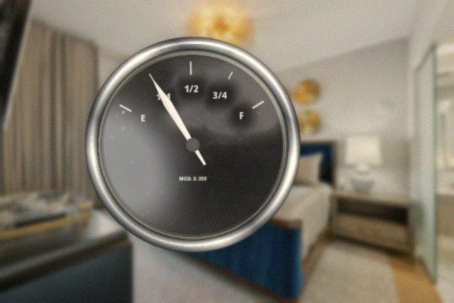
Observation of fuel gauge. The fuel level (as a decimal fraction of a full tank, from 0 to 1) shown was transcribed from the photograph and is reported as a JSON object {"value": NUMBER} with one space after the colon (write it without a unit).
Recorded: {"value": 0.25}
